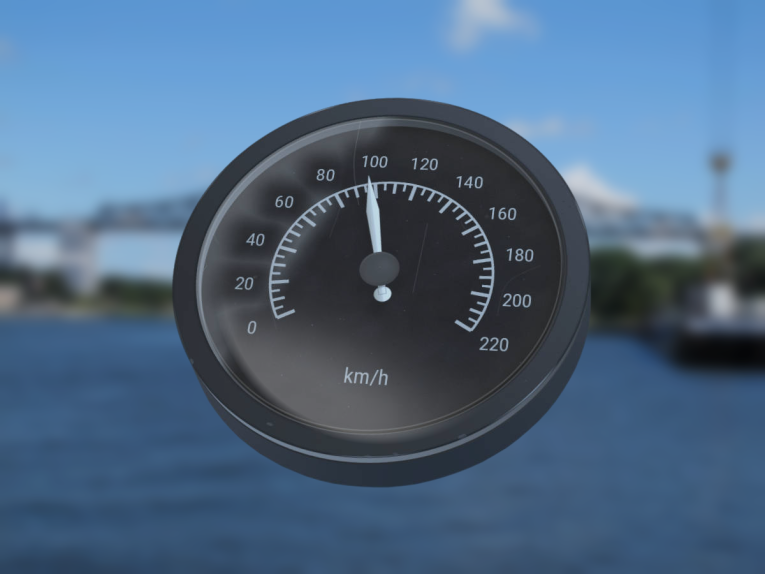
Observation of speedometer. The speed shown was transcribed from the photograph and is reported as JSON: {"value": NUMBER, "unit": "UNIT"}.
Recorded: {"value": 97.5, "unit": "km/h"}
